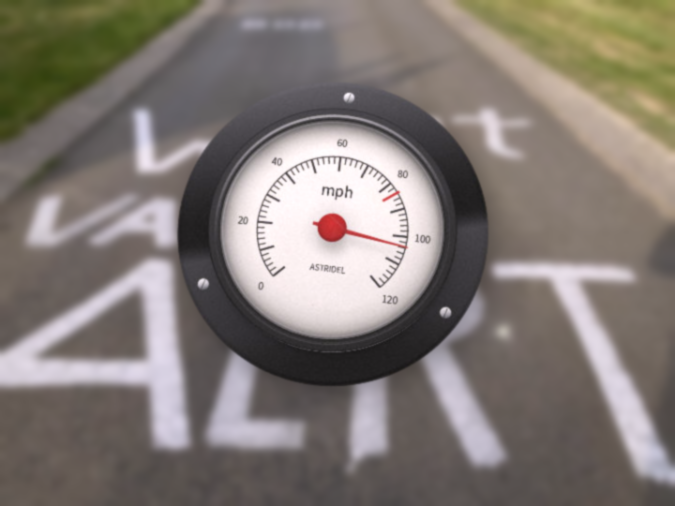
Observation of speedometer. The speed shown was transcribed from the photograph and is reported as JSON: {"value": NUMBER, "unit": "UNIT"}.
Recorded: {"value": 104, "unit": "mph"}
